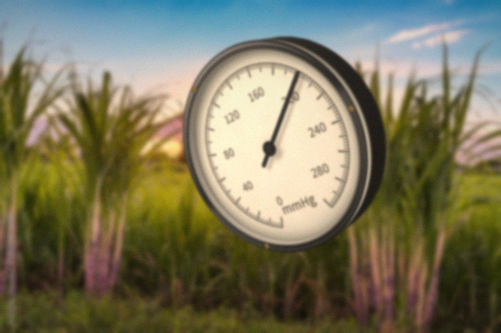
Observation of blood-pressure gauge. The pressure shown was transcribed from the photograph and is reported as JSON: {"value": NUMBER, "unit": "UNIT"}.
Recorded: {"value": 200, "unit": "mmHg"}
